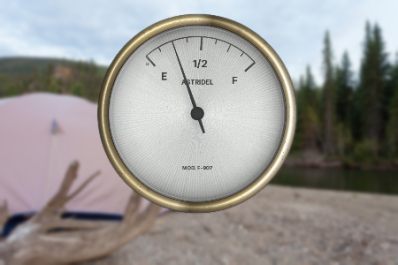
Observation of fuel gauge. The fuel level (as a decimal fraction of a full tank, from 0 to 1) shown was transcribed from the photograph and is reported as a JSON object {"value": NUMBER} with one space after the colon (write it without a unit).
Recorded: {"value": 0.25}
